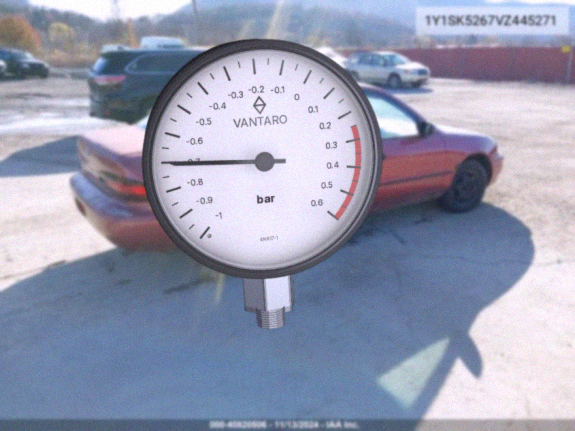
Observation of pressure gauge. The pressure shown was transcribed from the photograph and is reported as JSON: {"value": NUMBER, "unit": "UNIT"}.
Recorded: {"value": -0.7, "unit": "bar"}
